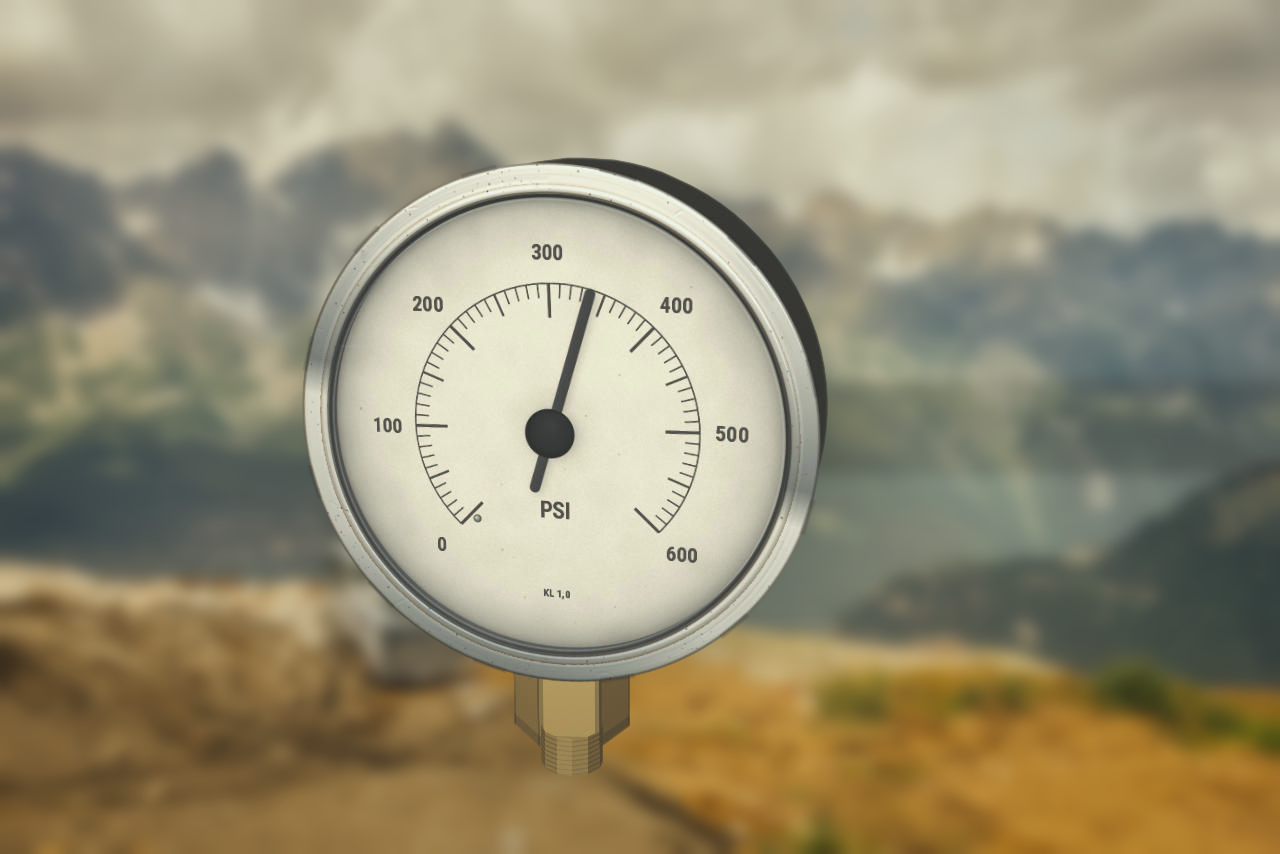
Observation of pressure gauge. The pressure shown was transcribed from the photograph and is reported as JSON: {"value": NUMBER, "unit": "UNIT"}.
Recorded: {"value": 340, "unit": "psi"}
